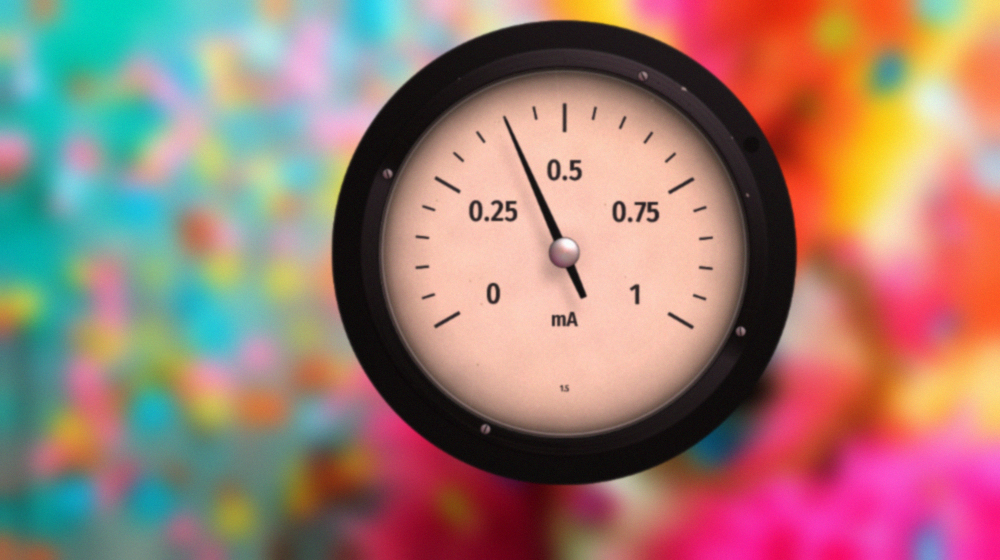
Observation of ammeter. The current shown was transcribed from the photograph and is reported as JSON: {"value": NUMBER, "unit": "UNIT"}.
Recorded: {"value": 0.4, "unit": "mA"}
